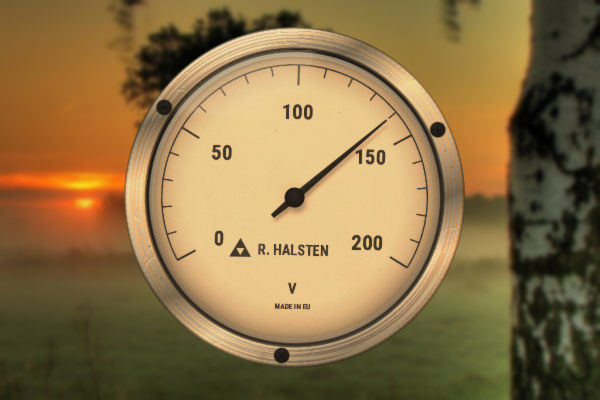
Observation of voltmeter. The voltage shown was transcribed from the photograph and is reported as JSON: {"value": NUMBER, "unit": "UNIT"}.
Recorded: {"value": 140, "unit": "V"}
